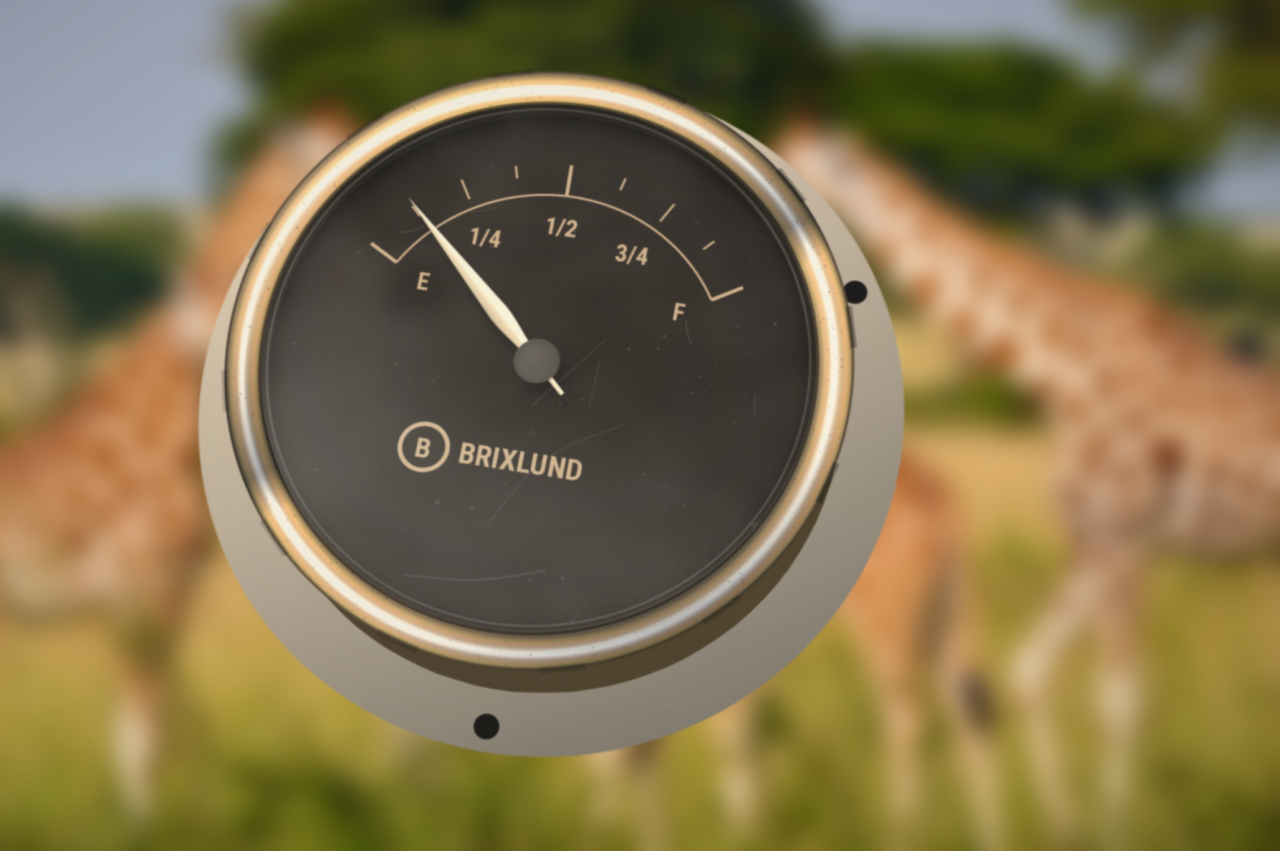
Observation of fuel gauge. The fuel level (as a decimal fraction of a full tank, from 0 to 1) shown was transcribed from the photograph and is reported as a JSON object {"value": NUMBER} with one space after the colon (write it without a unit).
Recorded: {"value": 0.125}
